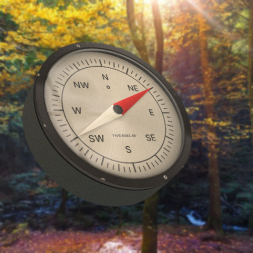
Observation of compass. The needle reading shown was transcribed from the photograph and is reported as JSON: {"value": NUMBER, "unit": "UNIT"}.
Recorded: {"value": 60, "unit": "°"}
